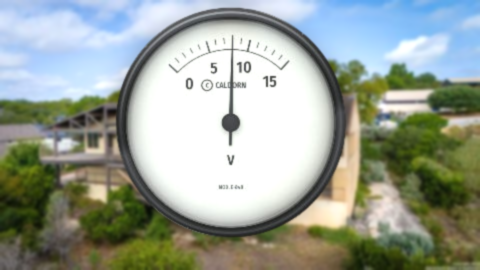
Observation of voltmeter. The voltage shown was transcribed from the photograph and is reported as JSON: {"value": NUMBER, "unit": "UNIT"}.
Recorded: {"value": 8, "unit": "V"}
